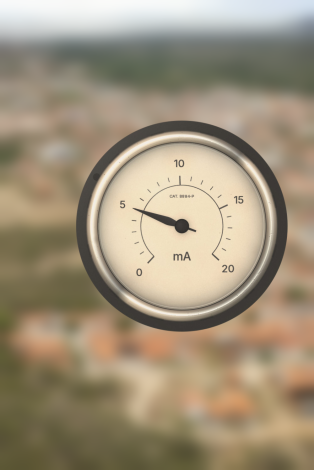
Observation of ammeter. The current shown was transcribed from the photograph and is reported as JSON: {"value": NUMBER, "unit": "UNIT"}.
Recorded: {"value": 5, "unit": "mA"}
